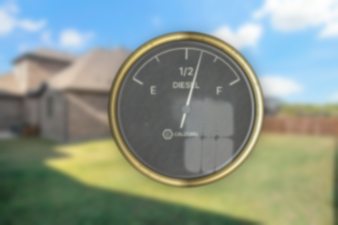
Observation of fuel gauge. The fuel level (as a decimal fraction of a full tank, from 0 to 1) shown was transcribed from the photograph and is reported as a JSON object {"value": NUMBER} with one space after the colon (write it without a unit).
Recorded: {"value": 0.625}
